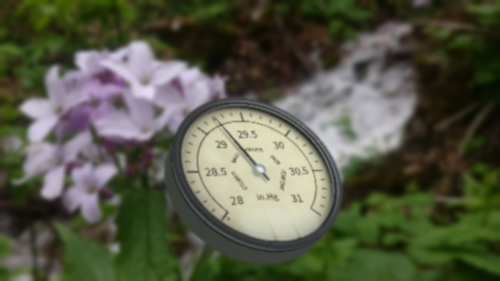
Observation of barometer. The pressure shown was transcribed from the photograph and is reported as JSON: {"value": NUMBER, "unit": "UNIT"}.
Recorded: {"value": 29.2, "unit": "inHg"}
